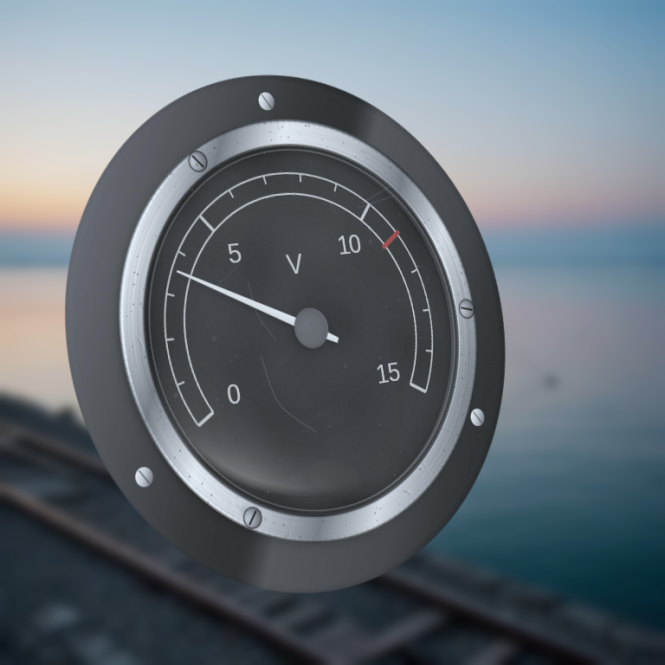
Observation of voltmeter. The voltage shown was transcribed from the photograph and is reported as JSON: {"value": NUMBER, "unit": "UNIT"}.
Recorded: {"value": 3.5, "unit": "V"}
